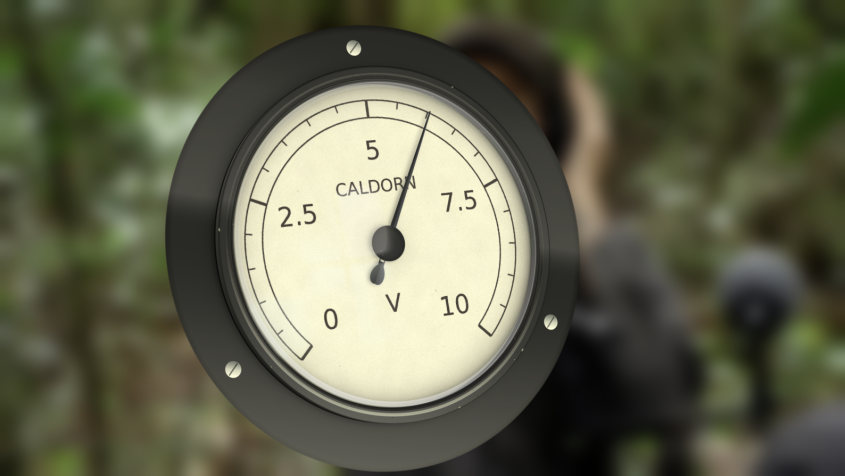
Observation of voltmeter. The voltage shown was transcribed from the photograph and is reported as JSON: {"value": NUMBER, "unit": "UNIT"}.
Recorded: {"value": 6, "unit": "V"}
